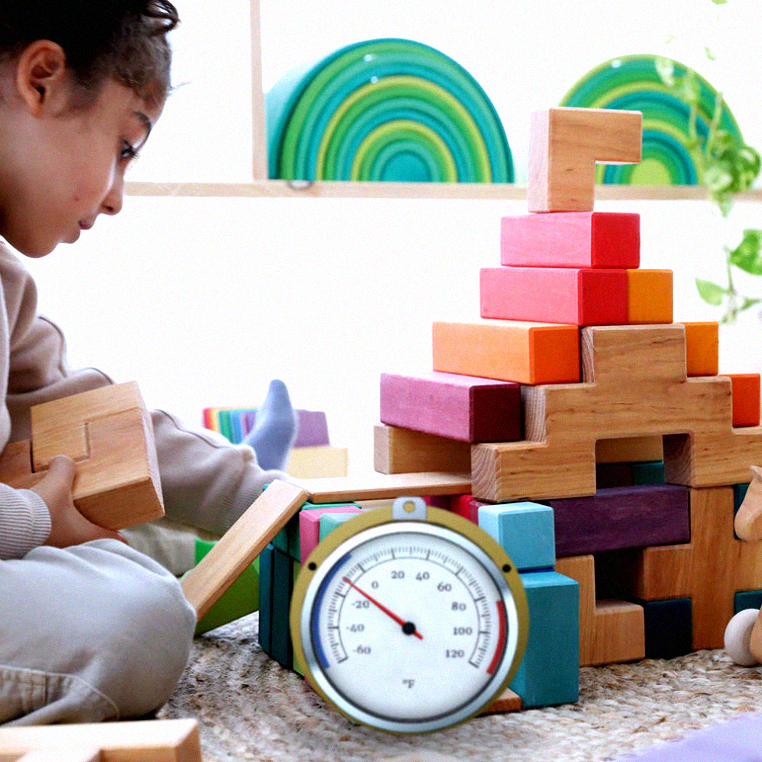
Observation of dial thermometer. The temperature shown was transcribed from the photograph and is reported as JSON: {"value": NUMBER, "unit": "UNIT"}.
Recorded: {"value": -10, "unit": "°F"}
